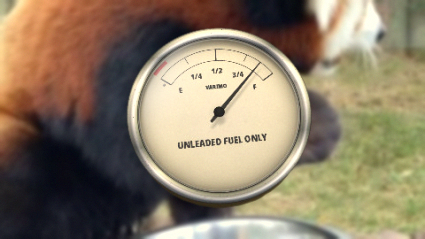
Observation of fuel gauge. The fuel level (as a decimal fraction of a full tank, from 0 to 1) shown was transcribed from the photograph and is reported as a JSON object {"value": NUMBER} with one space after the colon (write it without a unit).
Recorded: {"value": 0.875}
